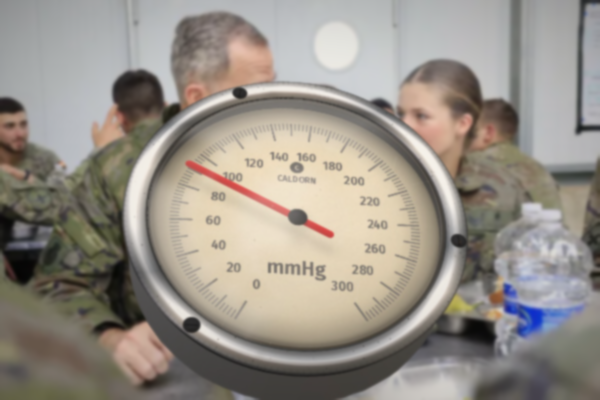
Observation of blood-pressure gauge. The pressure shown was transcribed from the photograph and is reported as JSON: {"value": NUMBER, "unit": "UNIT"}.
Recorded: {"value": 90, "unit": "mmHg"}
